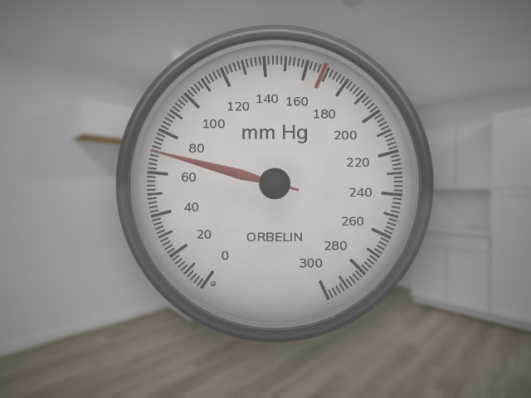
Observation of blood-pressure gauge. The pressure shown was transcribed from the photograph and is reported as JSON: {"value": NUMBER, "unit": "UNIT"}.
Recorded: {"value": 70, "unit": "mmHg"}
